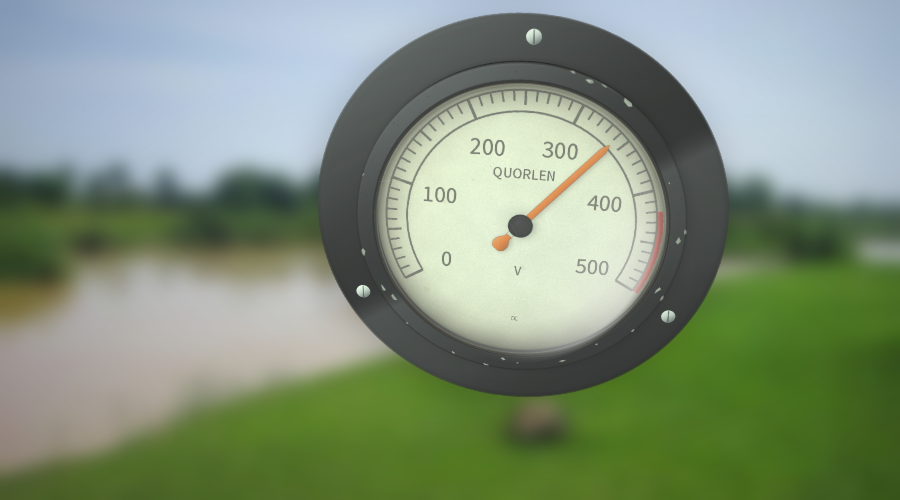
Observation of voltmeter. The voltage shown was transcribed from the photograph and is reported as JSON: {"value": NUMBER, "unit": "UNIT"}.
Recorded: {"value": 340, "unit": "V"}
